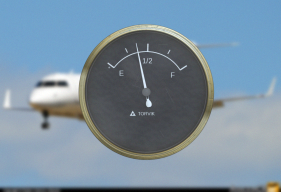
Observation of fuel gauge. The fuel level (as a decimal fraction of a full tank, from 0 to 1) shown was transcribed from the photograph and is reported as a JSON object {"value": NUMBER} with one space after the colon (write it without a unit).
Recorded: {"value": 0.375}
